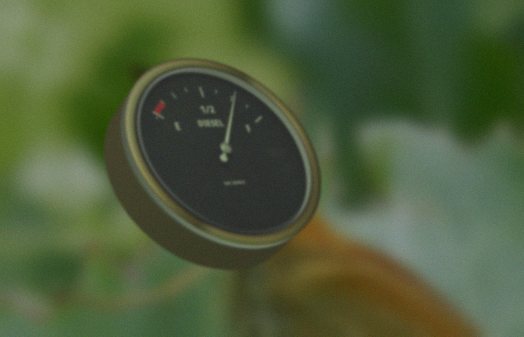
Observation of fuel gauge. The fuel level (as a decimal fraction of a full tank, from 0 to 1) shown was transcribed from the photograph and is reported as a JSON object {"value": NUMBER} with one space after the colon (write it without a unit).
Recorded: {"value": 0.75}
